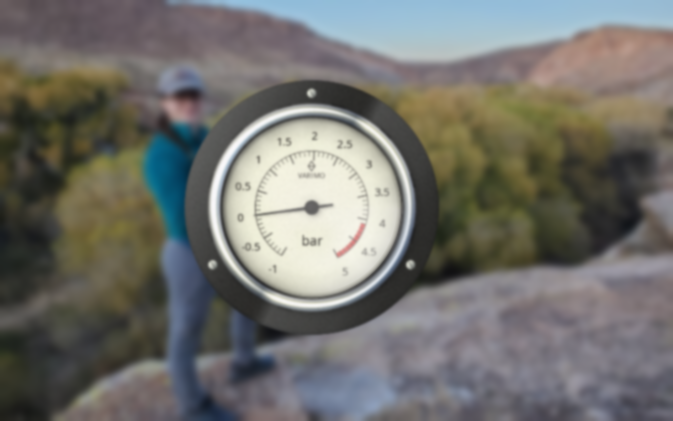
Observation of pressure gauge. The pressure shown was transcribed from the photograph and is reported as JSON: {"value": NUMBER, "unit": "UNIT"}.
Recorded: {"value": 0, "unit": "bar"}
